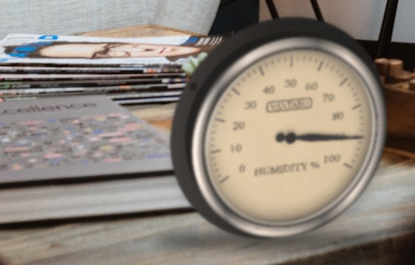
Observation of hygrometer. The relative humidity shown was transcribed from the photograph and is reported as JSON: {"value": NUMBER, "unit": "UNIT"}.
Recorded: {"value": 90, "unit": "%"}
